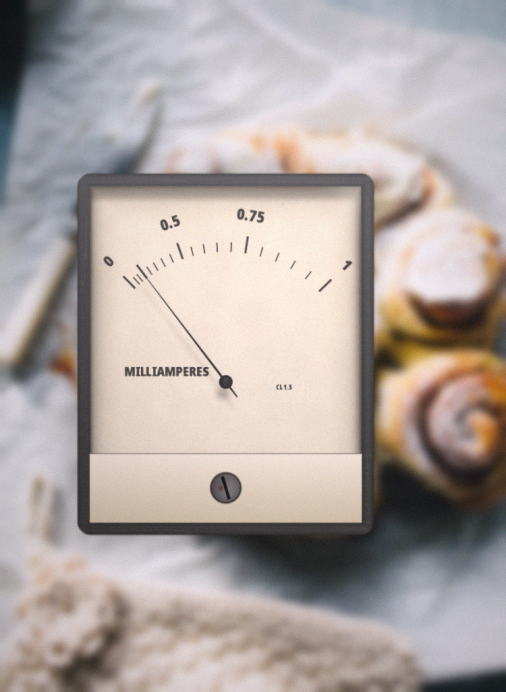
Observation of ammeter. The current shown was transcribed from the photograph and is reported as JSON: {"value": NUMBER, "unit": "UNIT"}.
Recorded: {"value": 0.25, "unit": "mA"}
